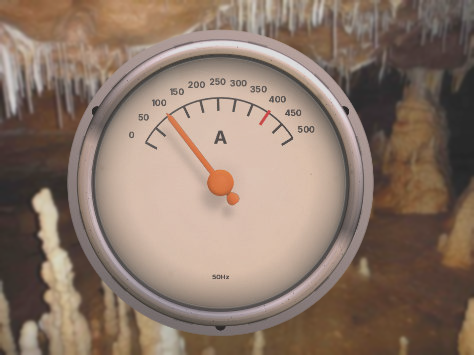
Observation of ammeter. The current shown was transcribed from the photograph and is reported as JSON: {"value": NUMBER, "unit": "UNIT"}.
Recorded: {"value": 100, "unit": "A"}
